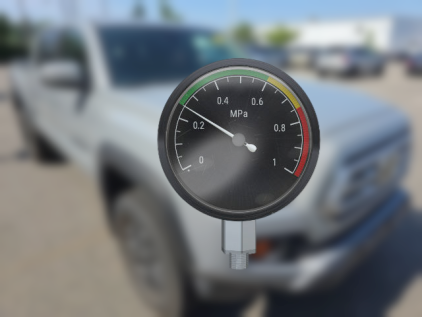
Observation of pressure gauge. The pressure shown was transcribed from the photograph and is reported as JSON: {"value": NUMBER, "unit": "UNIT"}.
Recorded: {"value": 0.25, "unit": "MPa"}
